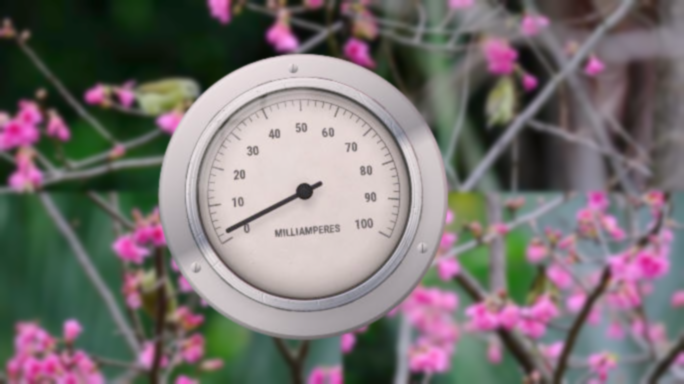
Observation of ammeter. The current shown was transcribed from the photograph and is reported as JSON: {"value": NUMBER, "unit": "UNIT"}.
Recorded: {"value": 2, "unit": "mA"}
